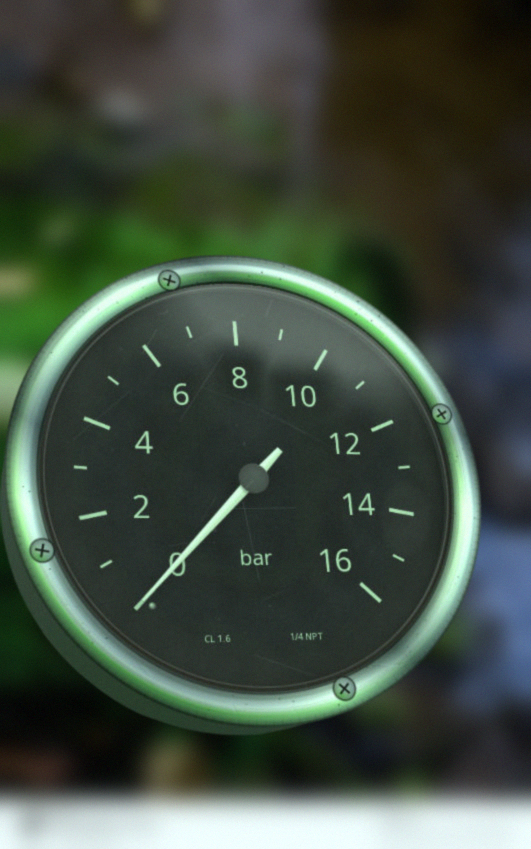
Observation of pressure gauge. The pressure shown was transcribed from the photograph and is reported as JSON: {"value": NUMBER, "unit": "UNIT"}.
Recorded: {"value": 0, "unit": "bar"}
